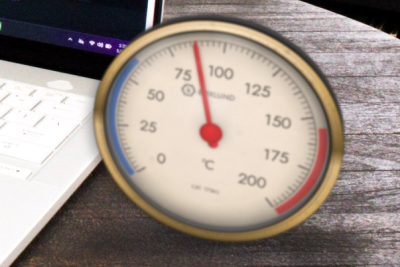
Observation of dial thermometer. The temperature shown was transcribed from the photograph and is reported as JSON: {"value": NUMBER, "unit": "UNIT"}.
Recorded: {"value": 87.5, "unit": "°C"}
